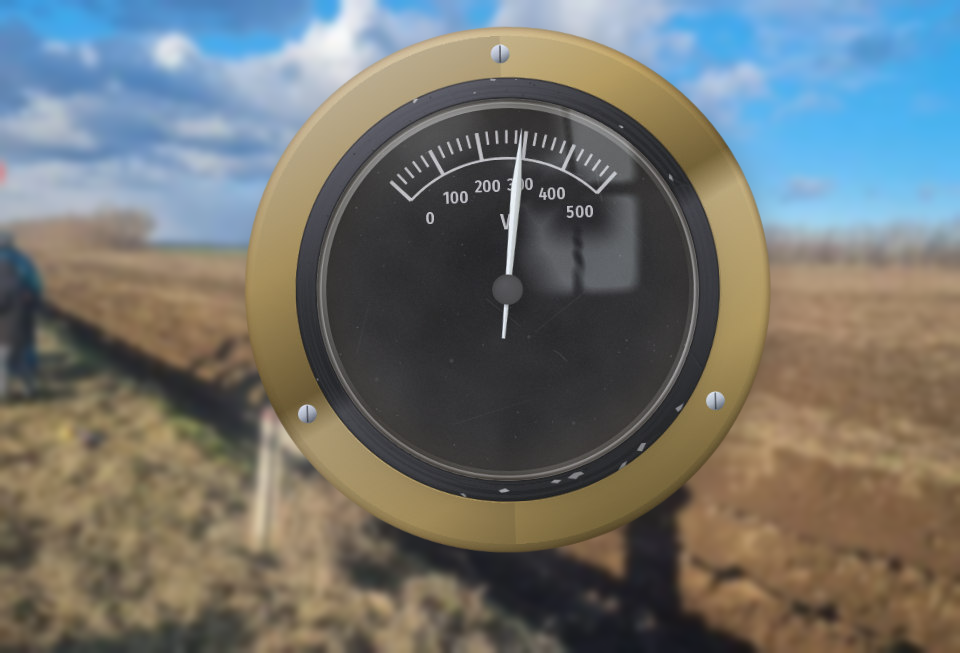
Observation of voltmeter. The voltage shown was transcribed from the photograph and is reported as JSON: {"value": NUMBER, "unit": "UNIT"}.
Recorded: {"value": 290, "unit": "V"}
